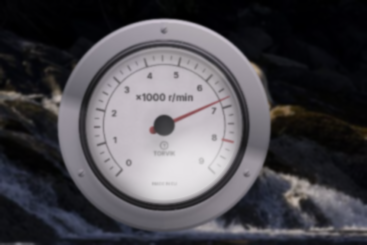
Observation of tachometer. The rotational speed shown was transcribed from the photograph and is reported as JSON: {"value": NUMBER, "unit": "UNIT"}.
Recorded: {"value": 6750, "unit": "rpm"}
